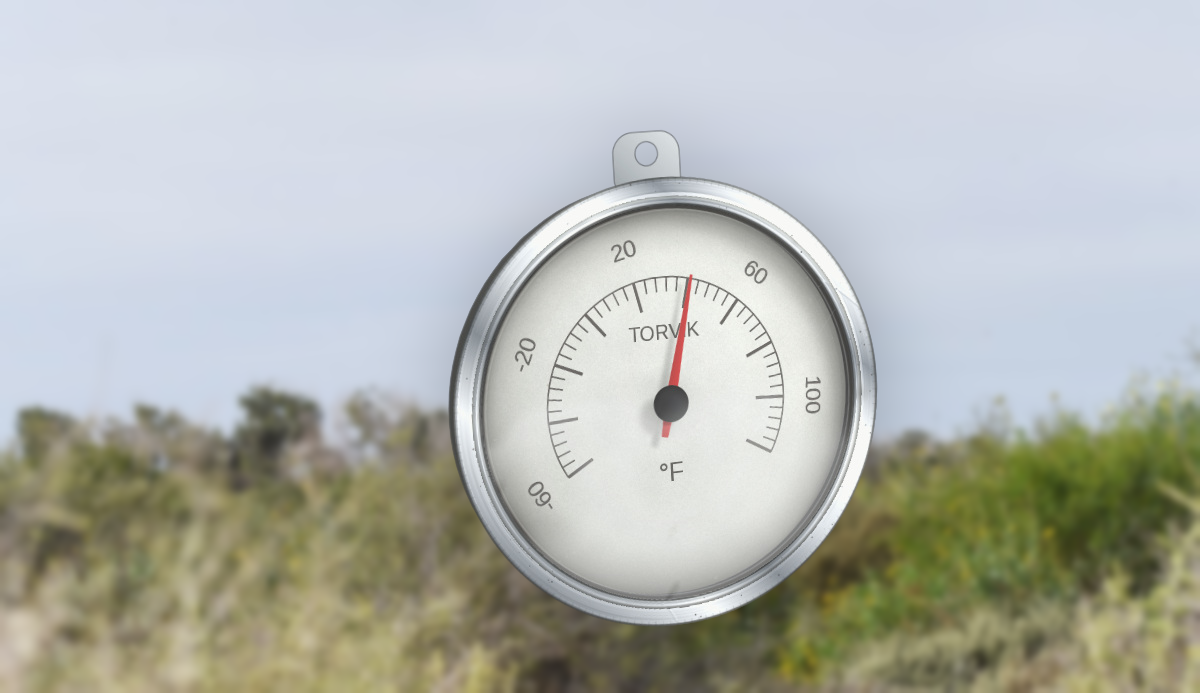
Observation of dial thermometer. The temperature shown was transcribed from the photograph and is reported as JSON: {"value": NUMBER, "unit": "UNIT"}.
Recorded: {"value": 40, "unit": "°F"}
